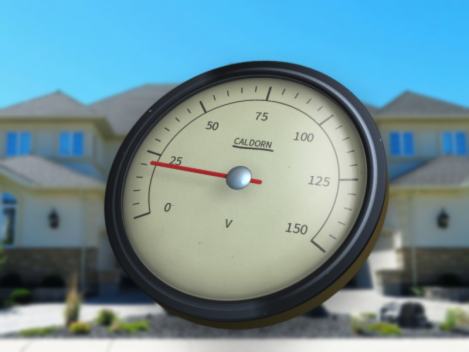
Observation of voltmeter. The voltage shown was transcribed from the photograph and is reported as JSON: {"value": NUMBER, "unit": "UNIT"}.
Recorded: {"value": 20, "unit": "V"}
